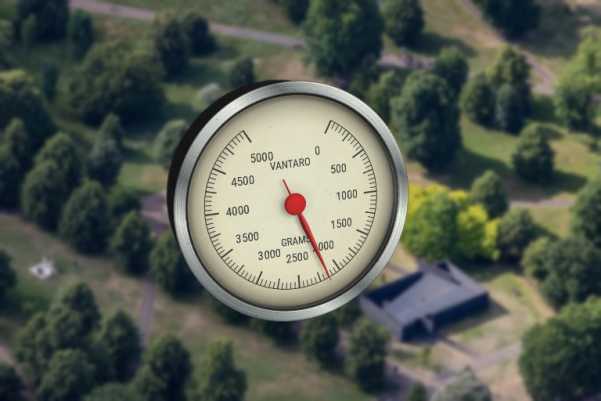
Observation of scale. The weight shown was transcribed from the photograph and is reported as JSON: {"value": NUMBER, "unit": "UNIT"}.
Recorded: {"value": 2150, "unit": "g"}
